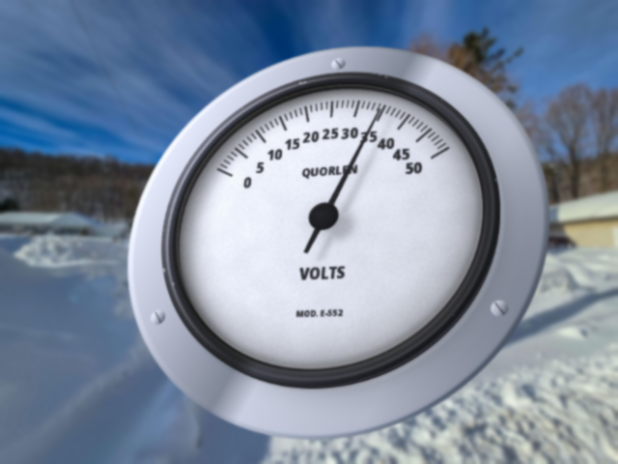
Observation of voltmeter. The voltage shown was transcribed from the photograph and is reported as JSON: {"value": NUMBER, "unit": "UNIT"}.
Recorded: {"value": 35, "unit": "V"}
